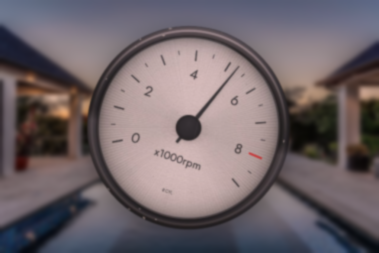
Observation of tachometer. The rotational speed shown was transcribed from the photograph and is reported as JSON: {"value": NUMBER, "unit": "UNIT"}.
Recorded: {"value": 5250, "unit": "rpm"}
